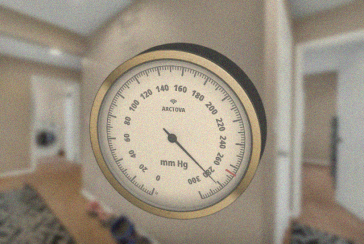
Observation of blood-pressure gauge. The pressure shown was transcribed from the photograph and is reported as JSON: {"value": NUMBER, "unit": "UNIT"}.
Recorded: {"value": 280, "unit": "mmHg"}
